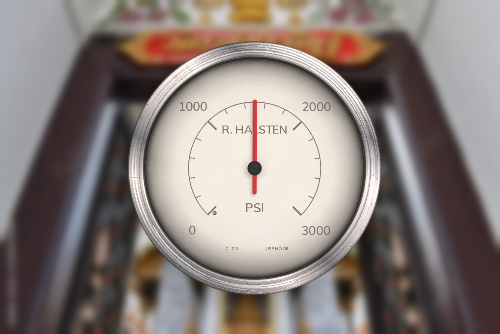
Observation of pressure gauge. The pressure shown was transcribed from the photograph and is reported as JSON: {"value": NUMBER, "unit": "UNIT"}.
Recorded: {"value": 1500, "unit": "psi"}
